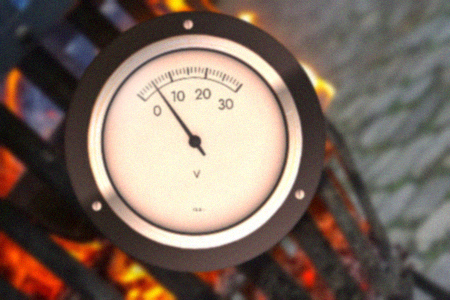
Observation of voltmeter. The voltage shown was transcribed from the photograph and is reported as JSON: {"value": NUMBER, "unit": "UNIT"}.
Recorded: {"value": 5, "unit": "V"}
